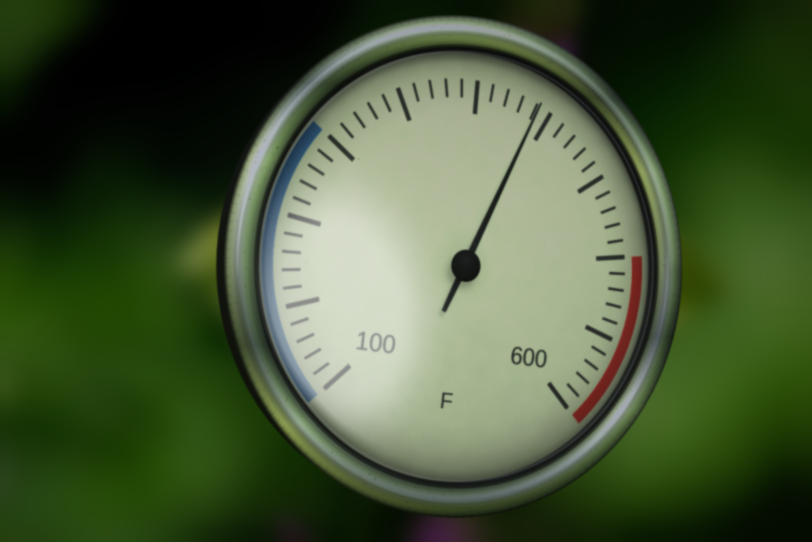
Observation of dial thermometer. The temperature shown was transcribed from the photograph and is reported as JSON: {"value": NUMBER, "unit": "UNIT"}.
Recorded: {"value": 390, "unit": "°F"}
